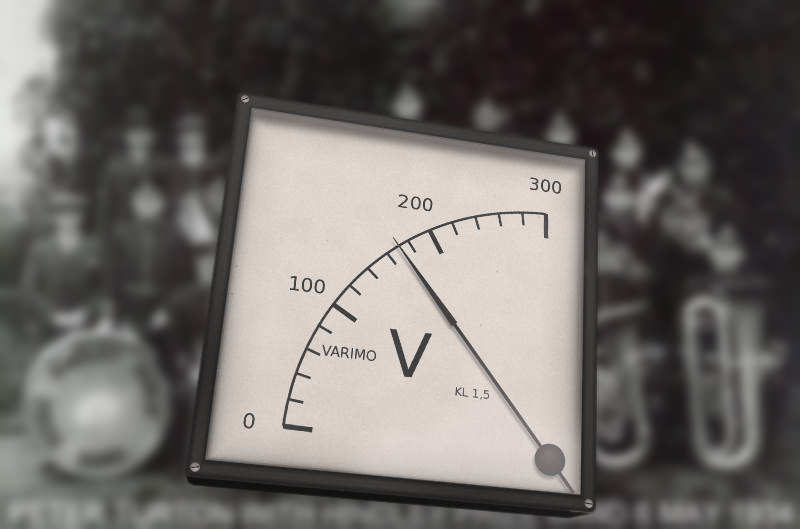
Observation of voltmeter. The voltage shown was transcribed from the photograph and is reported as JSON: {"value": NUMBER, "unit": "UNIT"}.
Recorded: {"value": 170, "unit": "V"}
